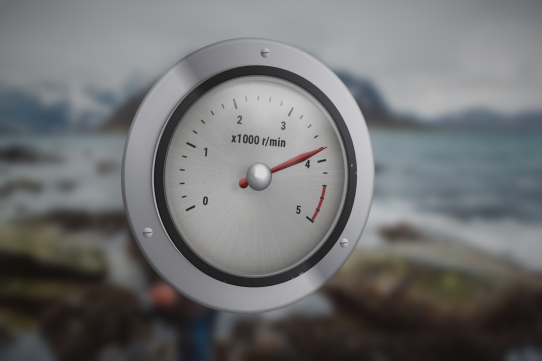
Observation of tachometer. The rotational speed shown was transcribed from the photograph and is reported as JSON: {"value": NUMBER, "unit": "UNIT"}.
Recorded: {"value": 3800, "unit": "rpm"}
